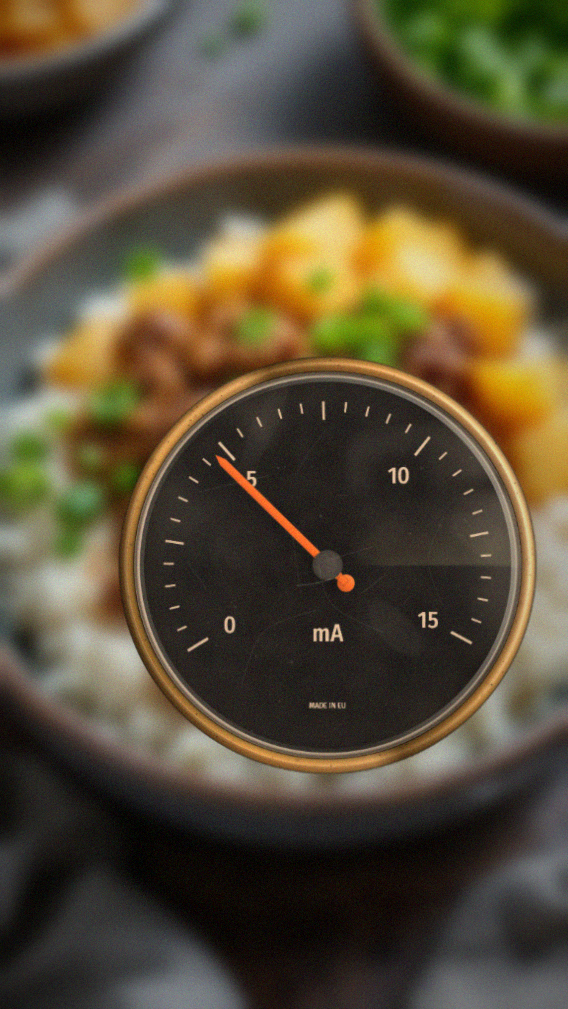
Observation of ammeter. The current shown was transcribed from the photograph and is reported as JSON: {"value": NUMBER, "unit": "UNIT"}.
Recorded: {"value": 4.75, "unit": "mA"}
